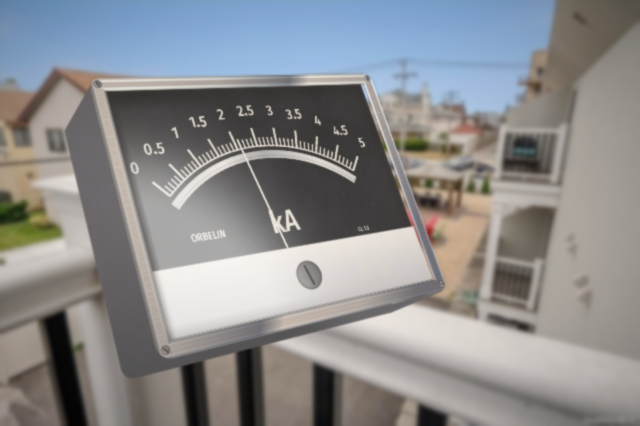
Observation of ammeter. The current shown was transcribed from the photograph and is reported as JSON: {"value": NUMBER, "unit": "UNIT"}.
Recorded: {"value": 2, "unit": "kA"}
